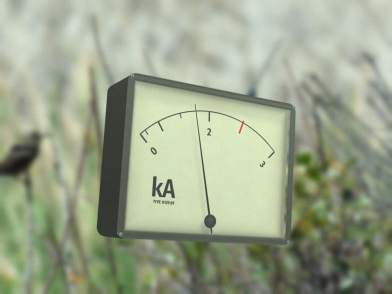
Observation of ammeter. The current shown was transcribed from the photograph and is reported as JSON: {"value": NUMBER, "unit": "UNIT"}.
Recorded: {"value": 1.75, "unit": "kA"}
